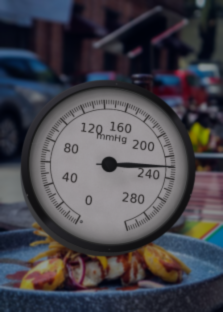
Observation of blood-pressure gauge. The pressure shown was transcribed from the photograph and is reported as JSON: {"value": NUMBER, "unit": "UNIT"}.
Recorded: {"value": 230, "unit": "mmHg"}
